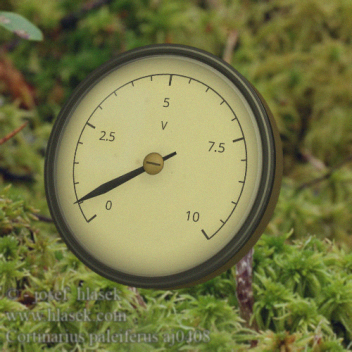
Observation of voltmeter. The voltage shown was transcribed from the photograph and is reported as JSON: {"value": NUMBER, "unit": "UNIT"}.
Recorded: {"value": 0.5, "unit": "V"}
